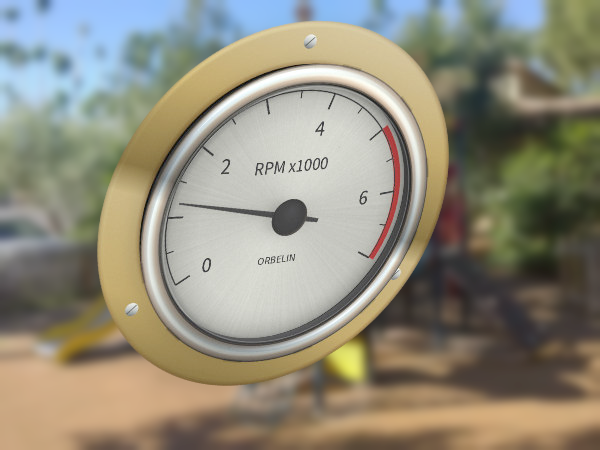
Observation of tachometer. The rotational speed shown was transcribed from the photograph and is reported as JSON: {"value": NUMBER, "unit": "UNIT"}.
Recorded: {"value": 1250, "unit": "rpm"}
